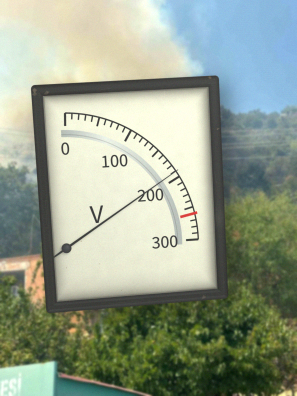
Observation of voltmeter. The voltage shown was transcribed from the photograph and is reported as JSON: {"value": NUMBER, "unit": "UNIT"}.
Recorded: {"value": 190, "unit": "V"}
